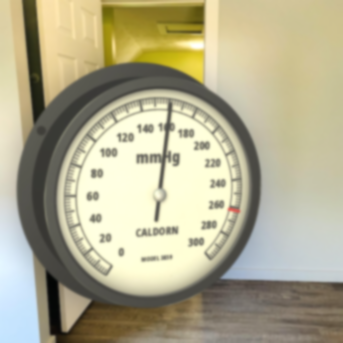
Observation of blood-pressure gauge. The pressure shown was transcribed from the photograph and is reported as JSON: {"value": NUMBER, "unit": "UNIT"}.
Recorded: {"value": 160, "unit": "mmHg"}
